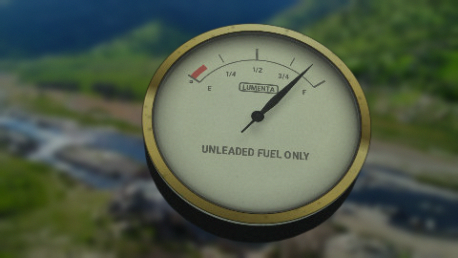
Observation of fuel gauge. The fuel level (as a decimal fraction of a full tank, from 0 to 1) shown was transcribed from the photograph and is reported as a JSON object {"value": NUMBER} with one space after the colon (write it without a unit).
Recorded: {"value": 0.875}
